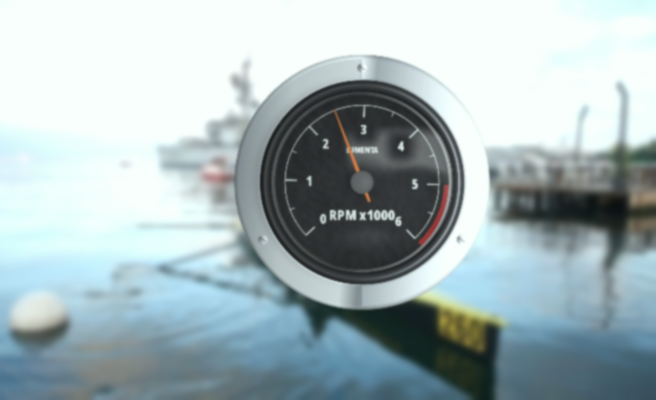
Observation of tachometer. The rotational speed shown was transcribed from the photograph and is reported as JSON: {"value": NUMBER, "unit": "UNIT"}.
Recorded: {"value": 2500, "unit": "rpm"}
